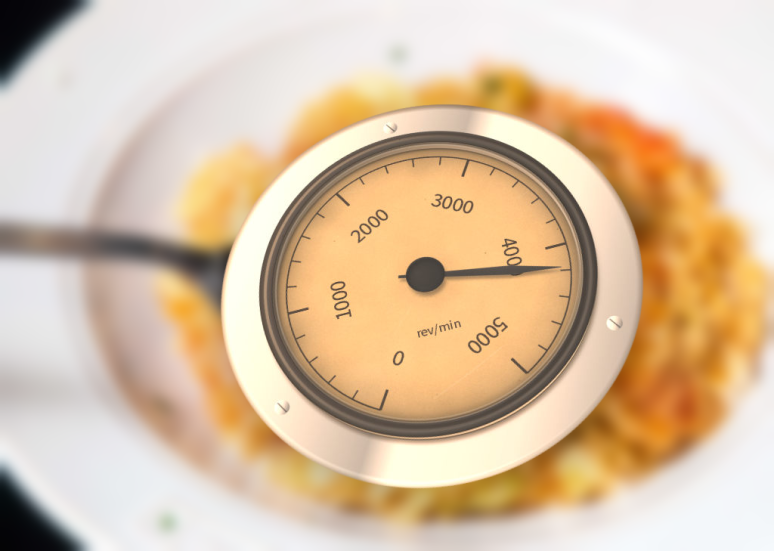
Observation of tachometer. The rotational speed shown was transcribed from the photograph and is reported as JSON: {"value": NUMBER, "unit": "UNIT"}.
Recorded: {"value": 4200, "unit": "rpm"}
